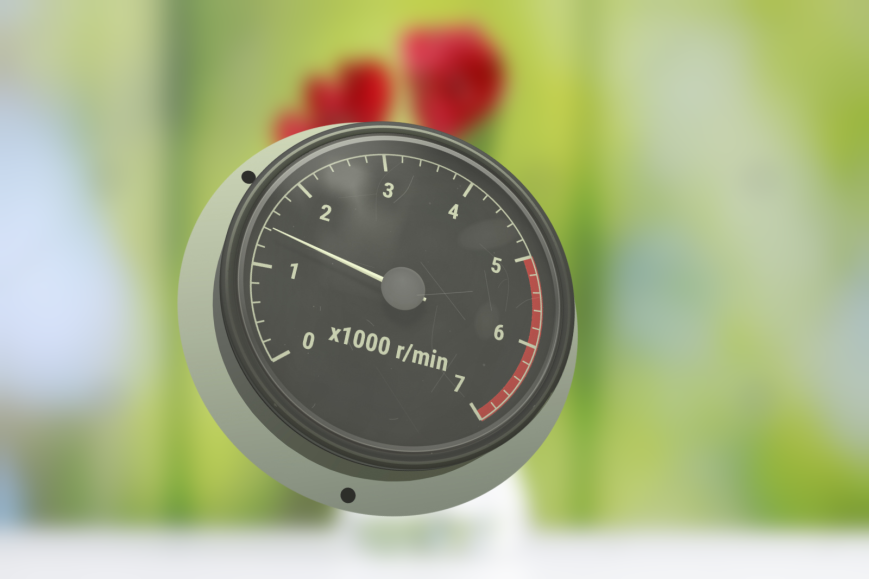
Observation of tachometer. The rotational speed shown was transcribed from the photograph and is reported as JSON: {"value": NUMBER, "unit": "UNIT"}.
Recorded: {"value": 1400, "unit": "rpm"}
